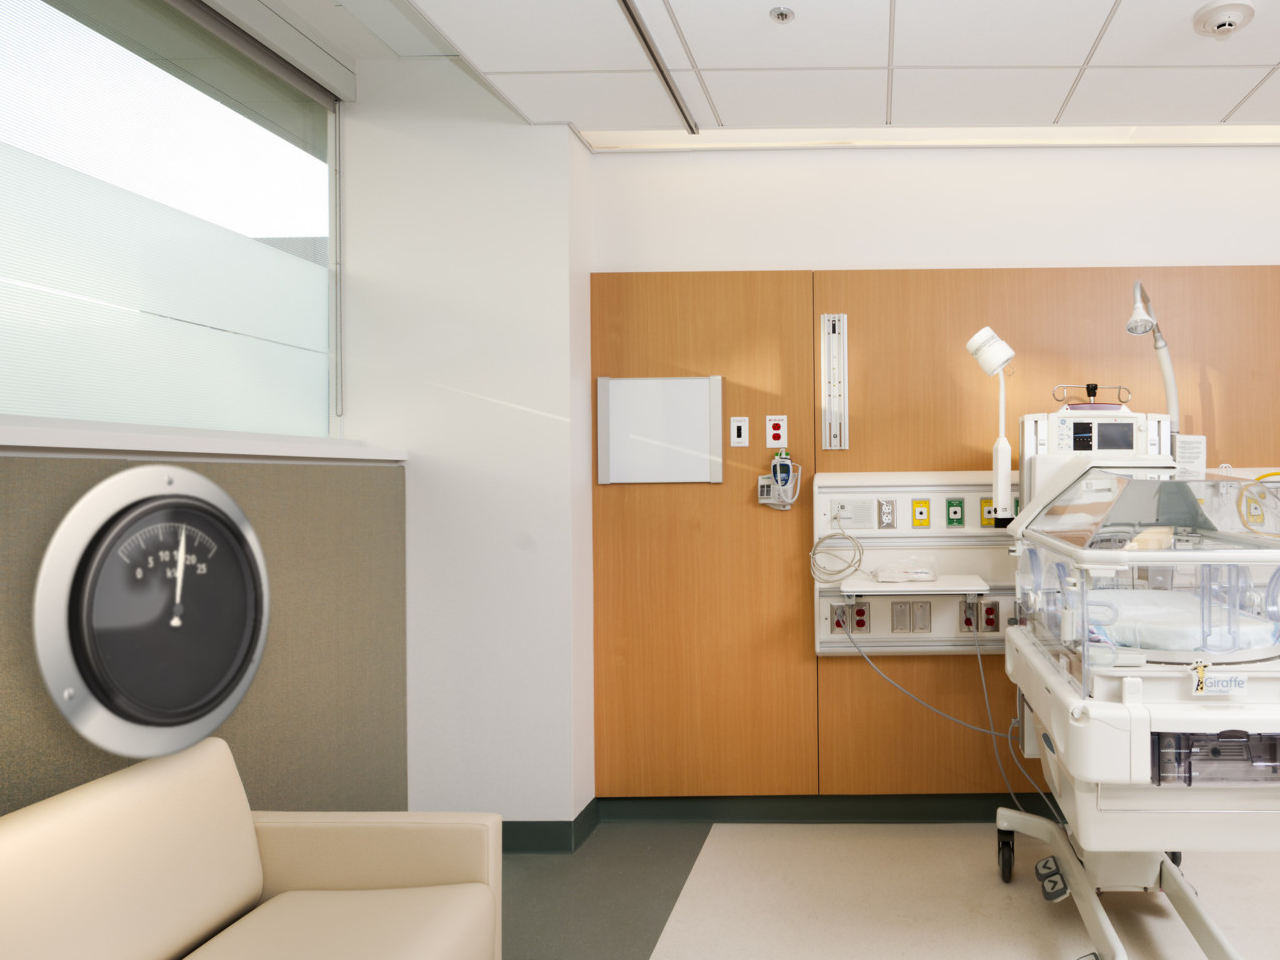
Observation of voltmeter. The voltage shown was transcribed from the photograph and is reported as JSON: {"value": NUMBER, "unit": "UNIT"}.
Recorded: {"value": 15, "unit": "kV"}
